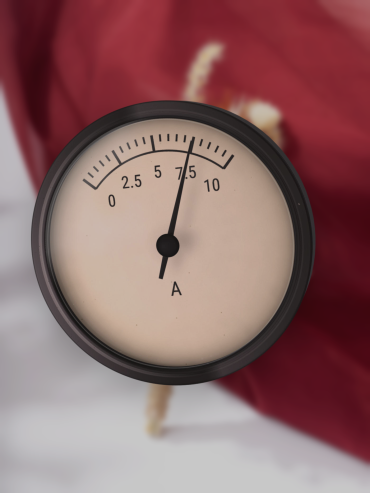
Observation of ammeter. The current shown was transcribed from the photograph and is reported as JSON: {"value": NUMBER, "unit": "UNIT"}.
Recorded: {"value": 7.5, "unit": "A"}
